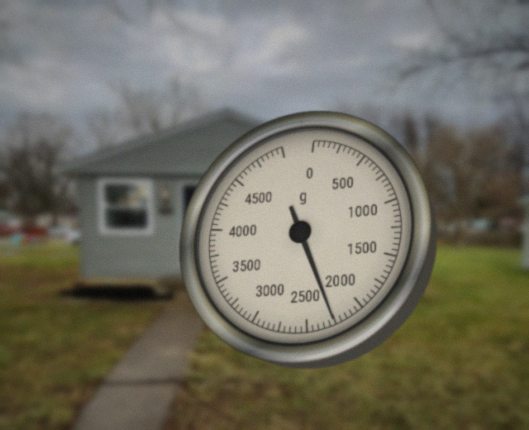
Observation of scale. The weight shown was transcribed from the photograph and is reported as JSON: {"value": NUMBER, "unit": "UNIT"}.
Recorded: {"value": 2250, "unit": "g"}
